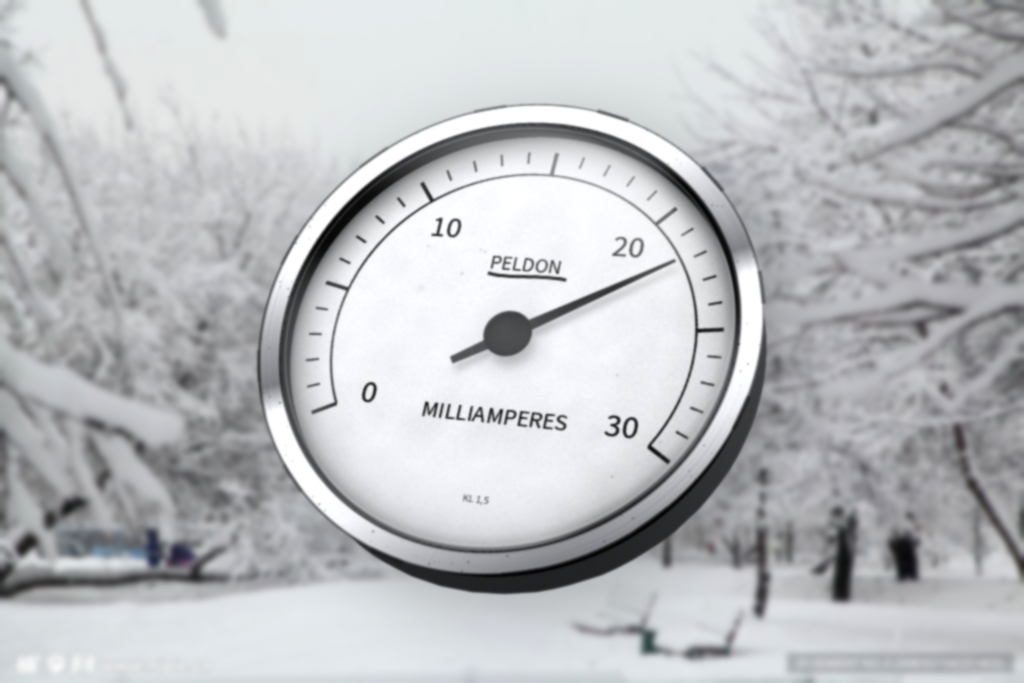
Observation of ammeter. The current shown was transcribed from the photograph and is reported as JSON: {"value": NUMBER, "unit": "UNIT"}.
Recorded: {"value": 22, "unit": "mA"}
